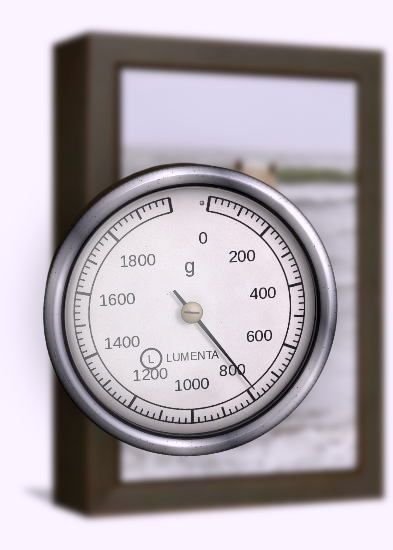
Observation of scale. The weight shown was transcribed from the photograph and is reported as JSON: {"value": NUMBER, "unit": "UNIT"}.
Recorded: {"value": 780, "unit": "g"}
